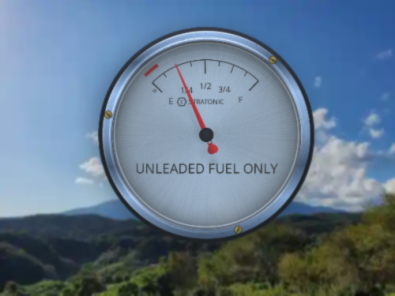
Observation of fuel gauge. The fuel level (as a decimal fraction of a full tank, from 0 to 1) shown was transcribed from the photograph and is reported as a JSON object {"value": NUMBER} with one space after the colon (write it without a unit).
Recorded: {"value": 0.25}
